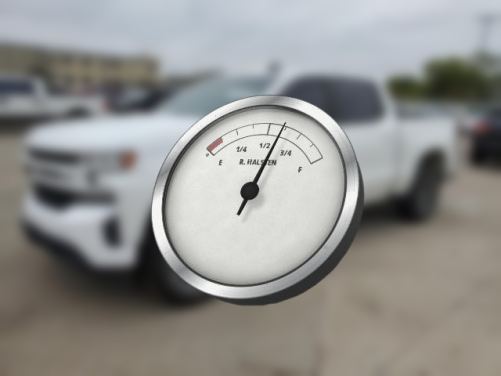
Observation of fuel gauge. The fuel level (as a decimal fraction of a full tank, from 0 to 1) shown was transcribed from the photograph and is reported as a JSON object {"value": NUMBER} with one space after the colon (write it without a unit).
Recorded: {"value": 0.625}
